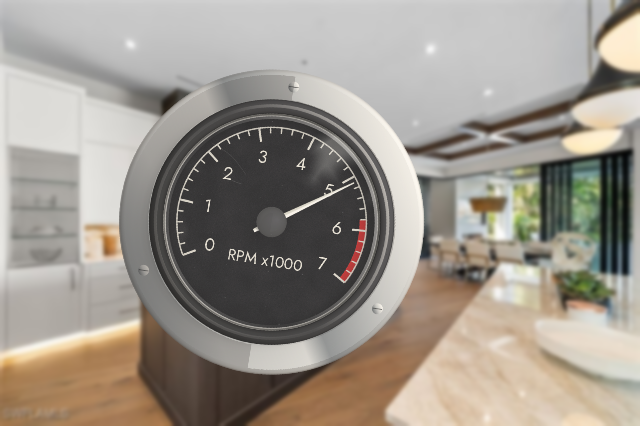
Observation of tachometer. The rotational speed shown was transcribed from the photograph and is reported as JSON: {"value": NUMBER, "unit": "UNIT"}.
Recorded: {"value": 5100, "unit": "rpm"}
